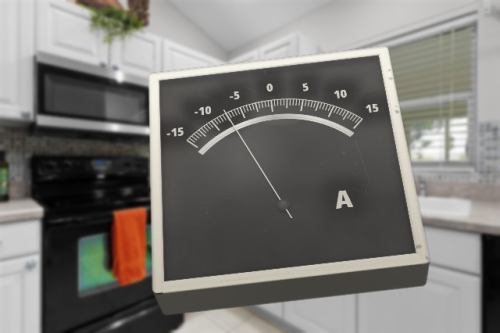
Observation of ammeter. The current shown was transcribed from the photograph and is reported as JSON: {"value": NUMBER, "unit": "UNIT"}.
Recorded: {"value": -7.5, "unit": "A"}
